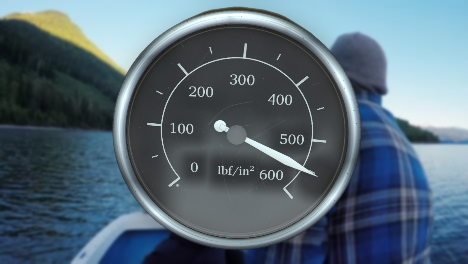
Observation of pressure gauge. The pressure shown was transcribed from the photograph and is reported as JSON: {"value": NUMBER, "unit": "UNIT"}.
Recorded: {"value": 550, "unit": "psi"}
